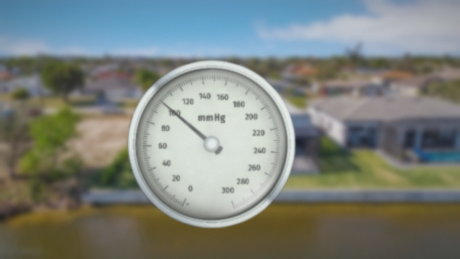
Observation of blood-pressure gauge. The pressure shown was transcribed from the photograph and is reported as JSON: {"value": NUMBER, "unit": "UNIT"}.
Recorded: {"value": 100, "unit": "mmHg"}
